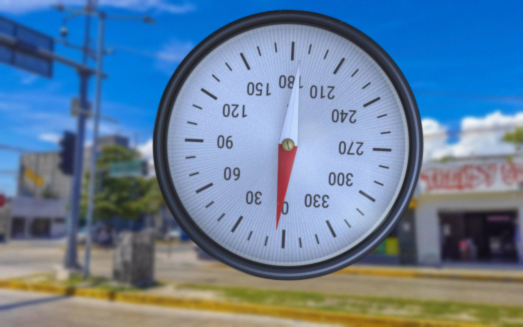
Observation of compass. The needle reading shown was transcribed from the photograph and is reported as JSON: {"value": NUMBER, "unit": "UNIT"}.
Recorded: {"value": 5, "unit": "°"}
